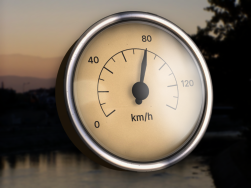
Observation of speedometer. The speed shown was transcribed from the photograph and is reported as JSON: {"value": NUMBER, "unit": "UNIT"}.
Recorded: {"value": 80, "unit": "km/h"}
